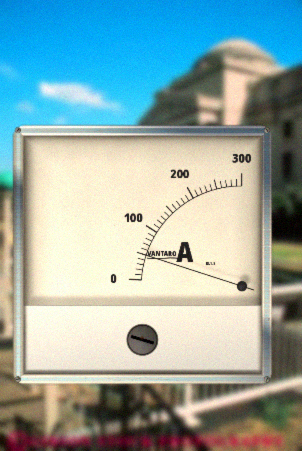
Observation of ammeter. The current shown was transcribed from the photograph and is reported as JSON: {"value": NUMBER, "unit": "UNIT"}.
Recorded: {"value": 50, "unit": "A"}
